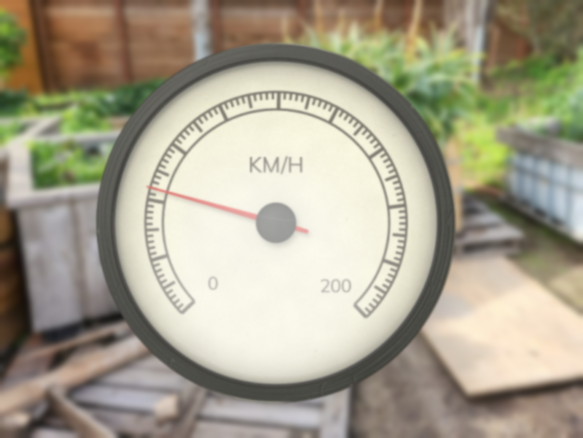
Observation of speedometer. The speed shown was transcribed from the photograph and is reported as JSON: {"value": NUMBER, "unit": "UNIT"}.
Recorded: {"value": 44, "unit": "km/h"}
